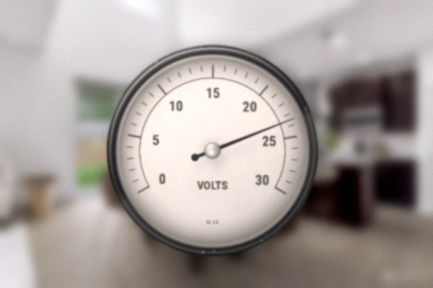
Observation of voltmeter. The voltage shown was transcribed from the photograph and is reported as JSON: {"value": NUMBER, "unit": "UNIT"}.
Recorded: {"value": 23.5, "unit": "V"}
